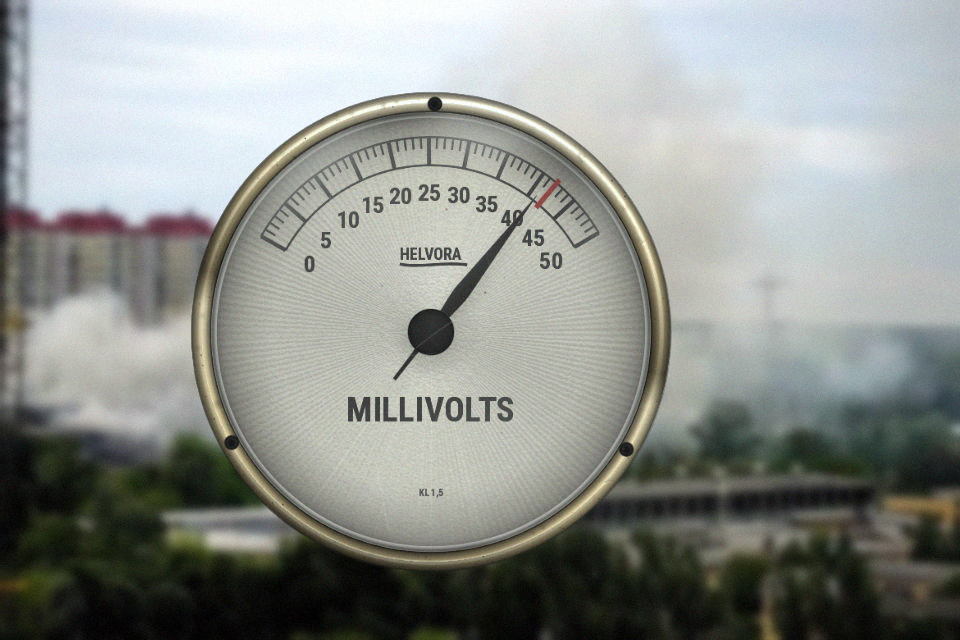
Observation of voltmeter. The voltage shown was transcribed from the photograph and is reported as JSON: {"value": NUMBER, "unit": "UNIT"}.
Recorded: {"value": 41, "unit": "mV"}
